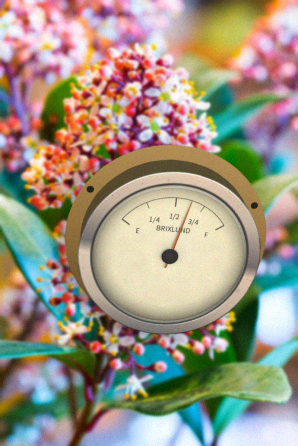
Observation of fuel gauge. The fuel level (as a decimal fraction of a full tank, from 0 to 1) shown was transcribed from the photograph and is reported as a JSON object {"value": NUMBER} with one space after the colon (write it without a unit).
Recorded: {"value": 0.625}
